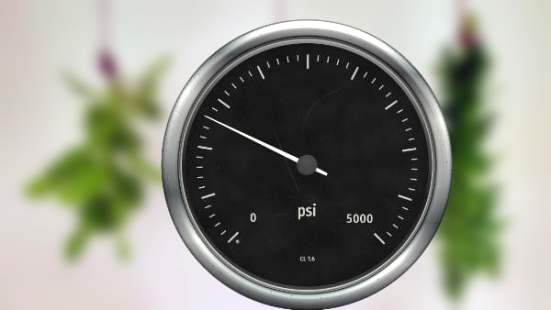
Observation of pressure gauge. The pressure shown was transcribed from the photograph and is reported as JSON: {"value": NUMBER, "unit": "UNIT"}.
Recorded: {"value": 1300, "unit": "psi"}
